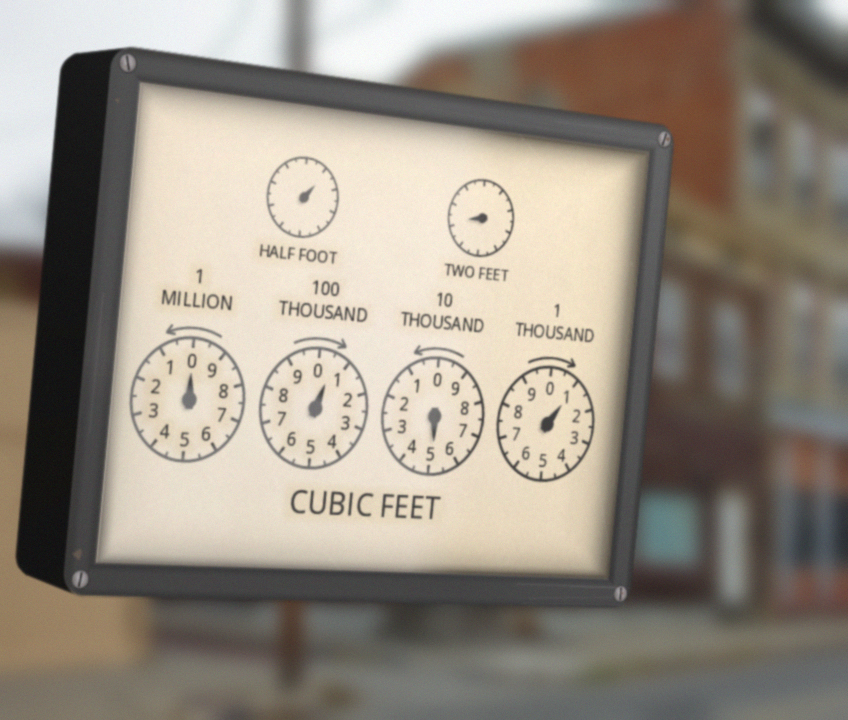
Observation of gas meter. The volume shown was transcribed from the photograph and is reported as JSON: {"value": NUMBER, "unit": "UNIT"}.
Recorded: {"value": 5100, "unit": "ft³"}
